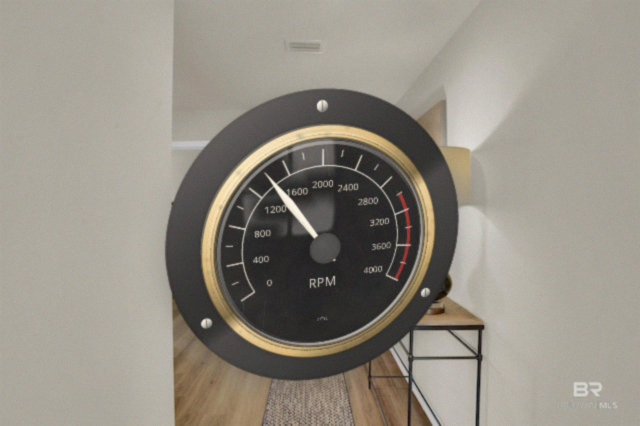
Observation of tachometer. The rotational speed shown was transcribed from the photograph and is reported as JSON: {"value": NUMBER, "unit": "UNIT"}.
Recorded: {"value": 1400, "unit": "rpm"}
